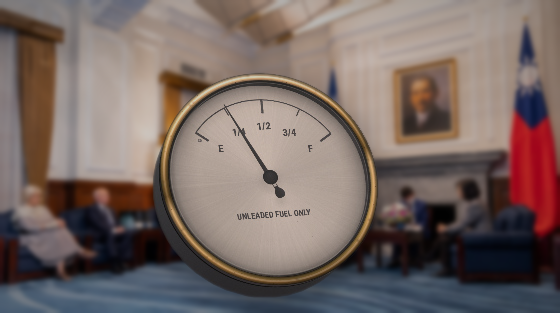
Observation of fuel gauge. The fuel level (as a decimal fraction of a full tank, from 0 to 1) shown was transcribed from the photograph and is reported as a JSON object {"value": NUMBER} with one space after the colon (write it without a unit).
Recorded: {"value": 0.25}
